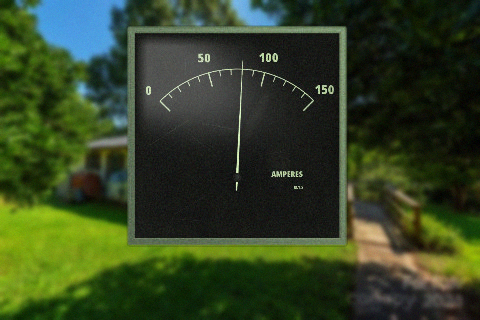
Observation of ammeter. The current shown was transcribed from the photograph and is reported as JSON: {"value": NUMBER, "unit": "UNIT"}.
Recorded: {"value": 80, "unit": "A"}
